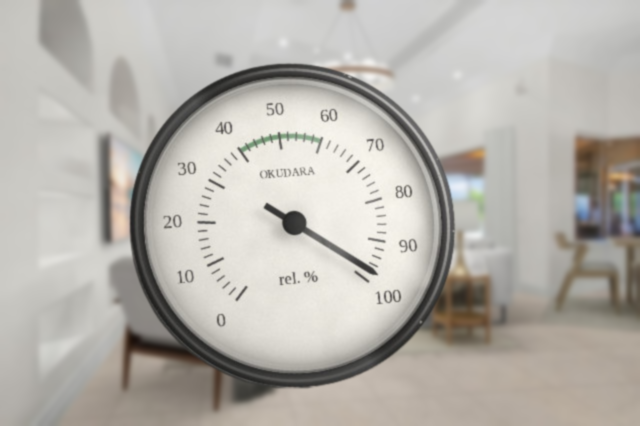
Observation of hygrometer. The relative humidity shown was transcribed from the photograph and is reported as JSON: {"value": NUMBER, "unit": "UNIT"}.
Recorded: {"value": 98, "unit": "%"}
